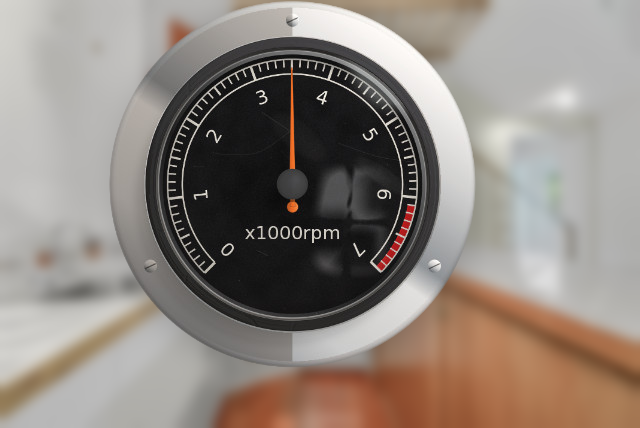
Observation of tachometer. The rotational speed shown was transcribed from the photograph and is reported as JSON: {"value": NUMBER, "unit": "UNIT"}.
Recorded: {"value": 3500, "unit": "rpm"}
